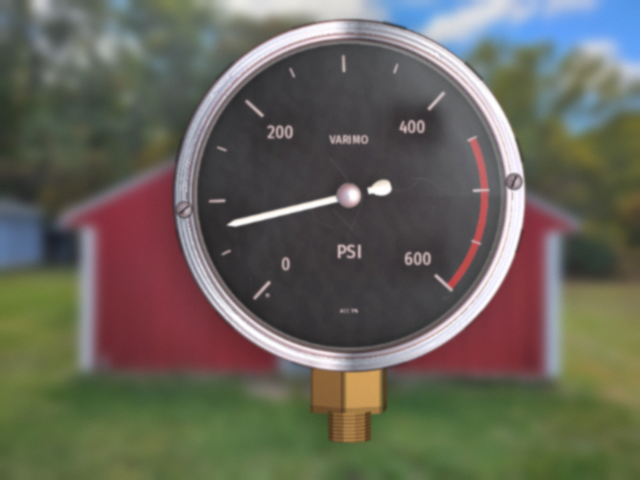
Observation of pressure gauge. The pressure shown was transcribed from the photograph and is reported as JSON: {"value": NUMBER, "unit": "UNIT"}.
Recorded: {"value": 75, "unit": "psi"}
